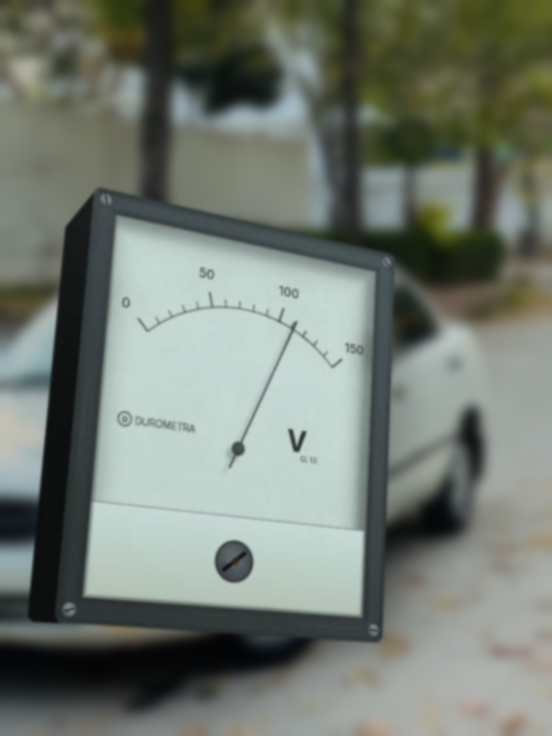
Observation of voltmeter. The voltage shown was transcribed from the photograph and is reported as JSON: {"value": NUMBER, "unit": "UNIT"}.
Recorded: {"value": 110, "unit": "V"}
